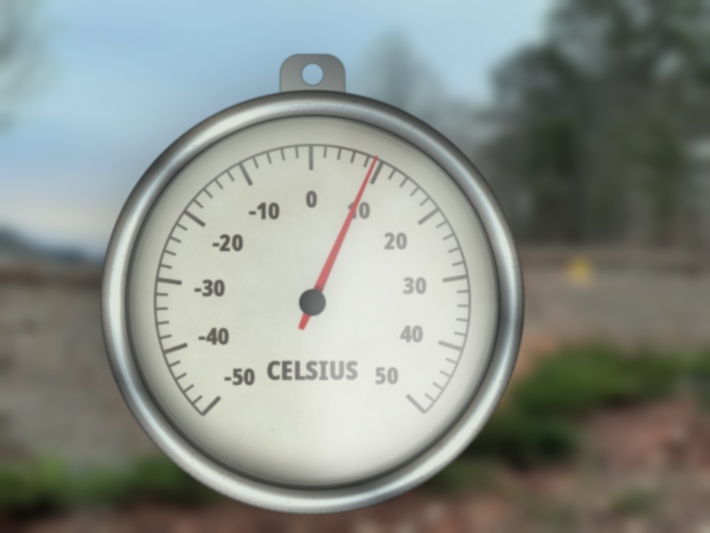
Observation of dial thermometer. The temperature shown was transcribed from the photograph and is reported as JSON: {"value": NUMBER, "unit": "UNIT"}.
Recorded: {"value": 9, "unit": "°C"}
